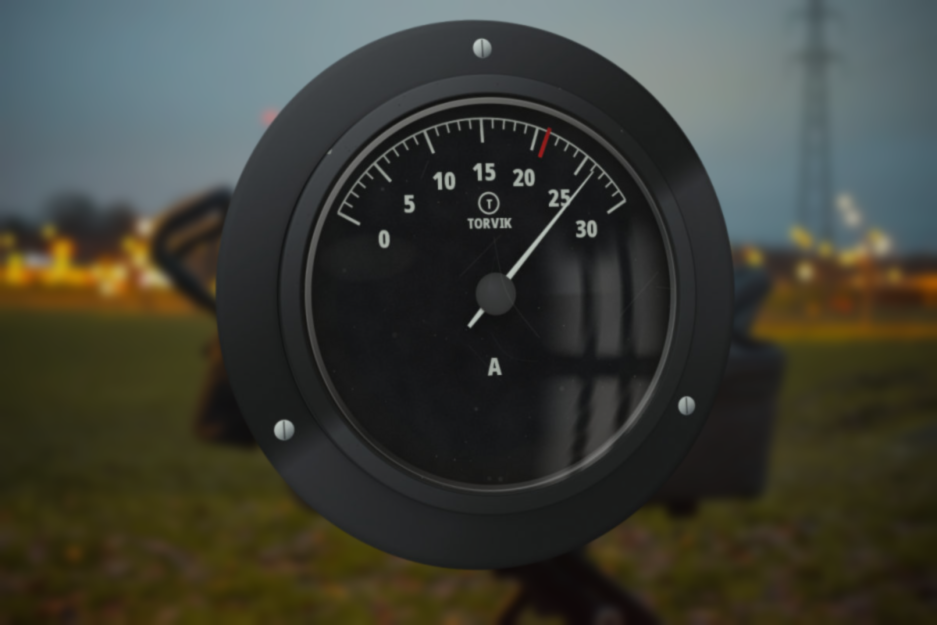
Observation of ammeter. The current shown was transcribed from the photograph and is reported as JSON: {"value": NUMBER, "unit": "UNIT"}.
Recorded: {"value": 26, "unit": "A"}
